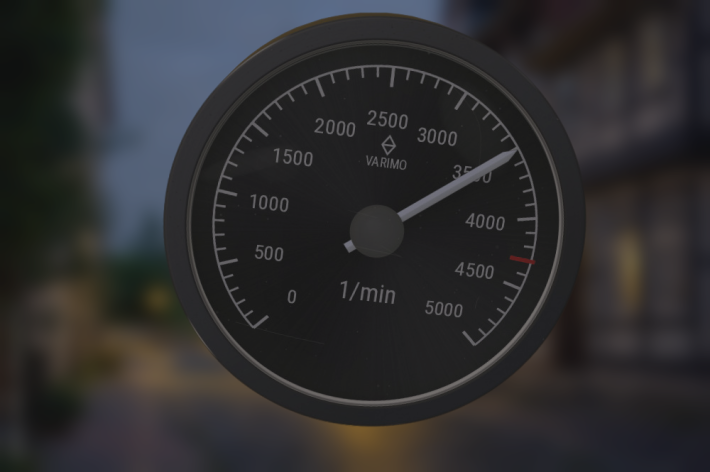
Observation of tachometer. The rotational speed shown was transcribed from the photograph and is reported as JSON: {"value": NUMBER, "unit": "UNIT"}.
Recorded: {"value": 3500, "unit": "rpm"}
